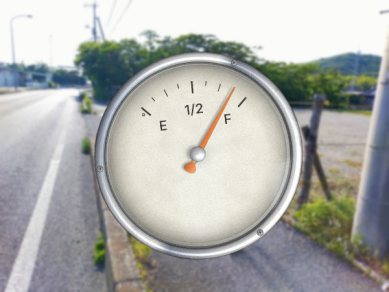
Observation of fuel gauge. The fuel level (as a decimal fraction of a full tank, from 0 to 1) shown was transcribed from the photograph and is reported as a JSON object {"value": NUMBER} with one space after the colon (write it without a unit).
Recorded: {"value": 0.875}
